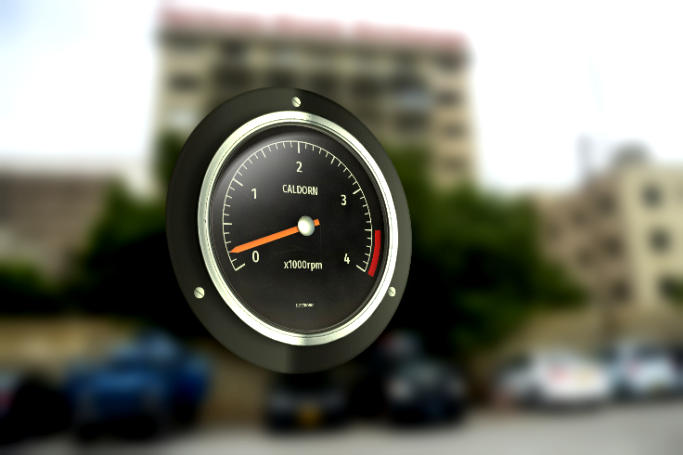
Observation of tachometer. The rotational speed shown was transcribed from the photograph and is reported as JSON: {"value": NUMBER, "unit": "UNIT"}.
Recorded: {"value": 200, "unit": "rpm"}
